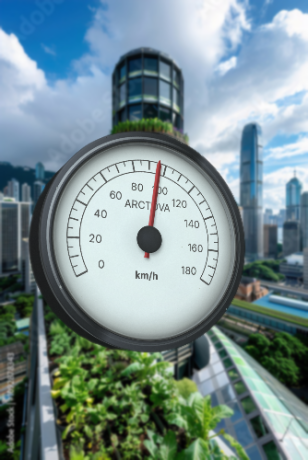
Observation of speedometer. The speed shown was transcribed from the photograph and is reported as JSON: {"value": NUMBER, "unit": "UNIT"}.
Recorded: {"value": 95, "unit": "km/h"}
